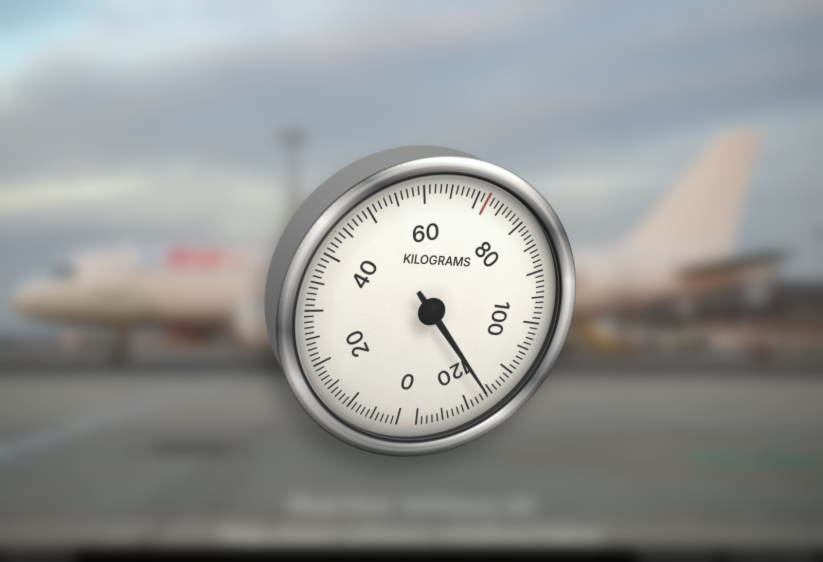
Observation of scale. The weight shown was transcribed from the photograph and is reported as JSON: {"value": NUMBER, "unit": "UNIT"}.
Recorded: {"value": 116, "unit": "kg"}
